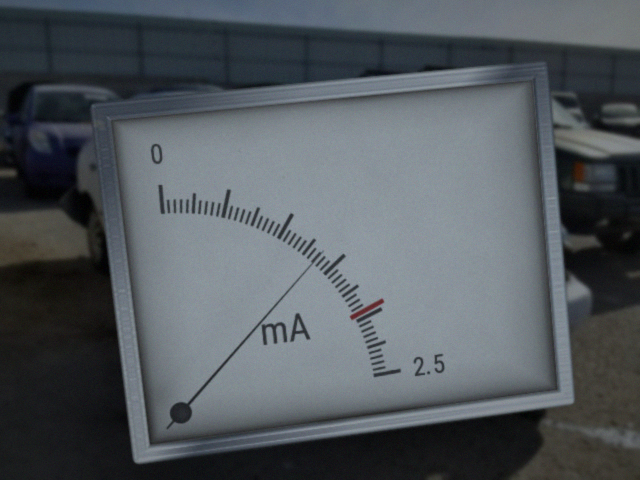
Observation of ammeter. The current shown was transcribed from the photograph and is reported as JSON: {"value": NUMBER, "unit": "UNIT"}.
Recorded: {"value": 1.35, "unit": "mA"}
